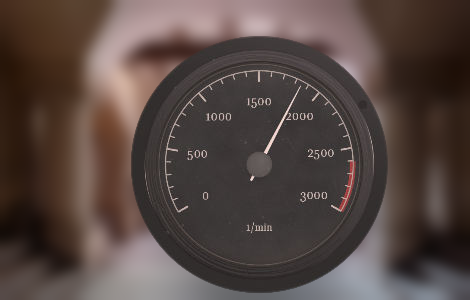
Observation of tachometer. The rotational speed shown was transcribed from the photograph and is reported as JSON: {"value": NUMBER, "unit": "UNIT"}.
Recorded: {"value": 1850, "unit": "rpm"}
